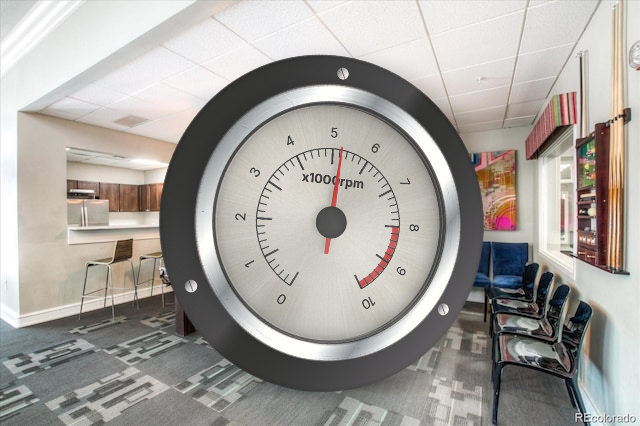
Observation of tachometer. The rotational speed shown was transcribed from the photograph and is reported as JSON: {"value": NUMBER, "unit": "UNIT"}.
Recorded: {"value": 5200, "unit": "rpm"}
